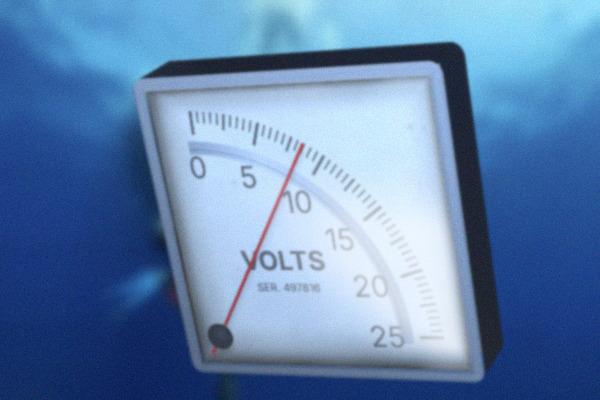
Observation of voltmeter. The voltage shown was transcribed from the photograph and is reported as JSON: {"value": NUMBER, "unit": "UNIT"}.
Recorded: {"value": 8.5, "unit": "V"}
